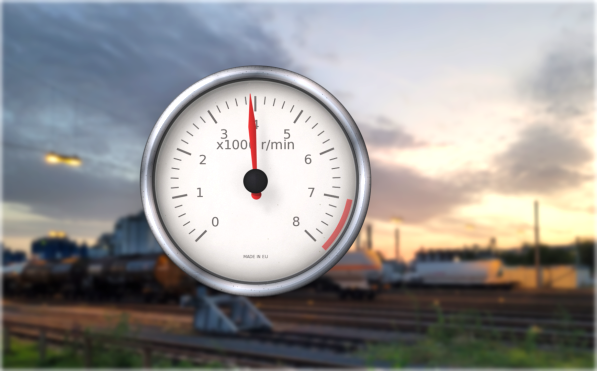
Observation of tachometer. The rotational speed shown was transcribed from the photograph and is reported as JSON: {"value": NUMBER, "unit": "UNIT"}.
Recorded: {"value": 3900, "unit": "rpm"}
